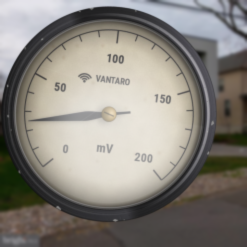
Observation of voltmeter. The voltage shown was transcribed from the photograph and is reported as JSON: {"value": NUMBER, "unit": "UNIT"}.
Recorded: {"value": 25, "unit": "mV"}
